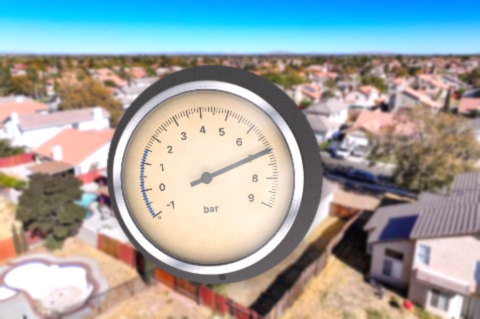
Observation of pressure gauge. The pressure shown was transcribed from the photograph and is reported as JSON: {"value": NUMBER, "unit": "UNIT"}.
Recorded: {"value": 7, "unit": "bar"}
